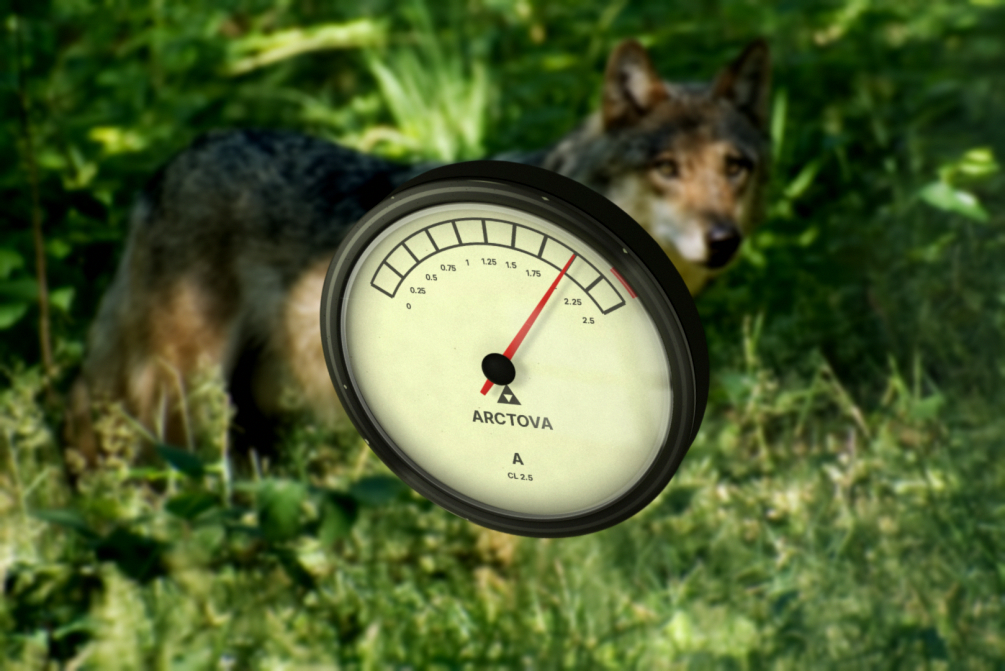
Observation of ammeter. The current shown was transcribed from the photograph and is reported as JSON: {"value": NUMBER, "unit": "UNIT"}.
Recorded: {"value": 2, "unit": "A"}
